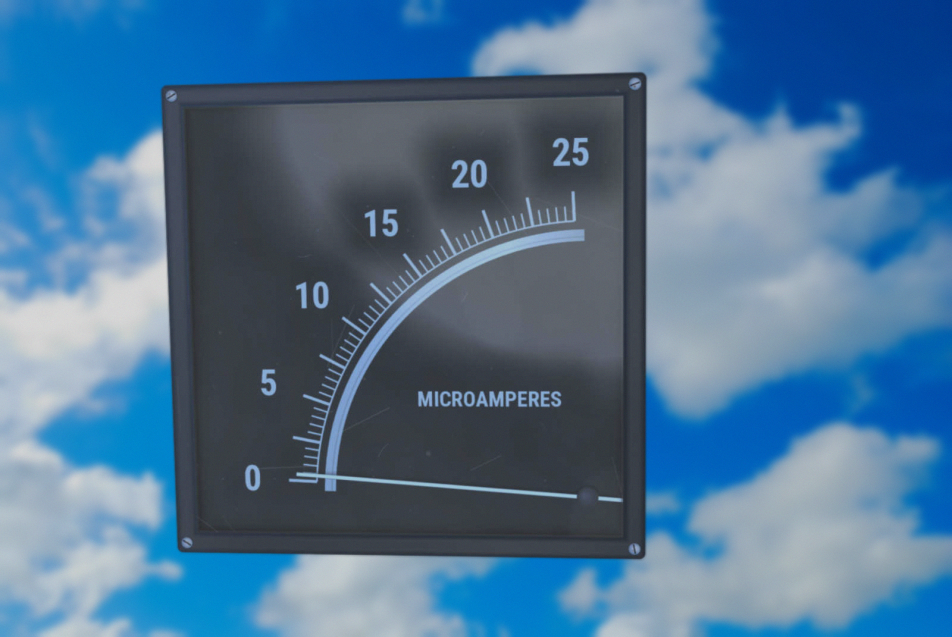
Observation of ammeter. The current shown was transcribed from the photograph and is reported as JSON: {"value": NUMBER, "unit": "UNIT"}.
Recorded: {"value": 0.5, "unit": "µA"}
